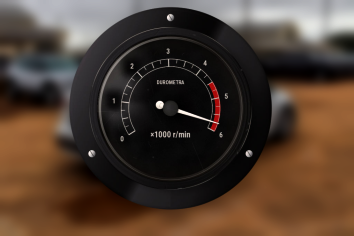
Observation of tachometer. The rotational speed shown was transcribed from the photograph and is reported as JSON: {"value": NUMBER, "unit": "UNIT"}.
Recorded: {"value": 5750, "unit": "rpm"}
